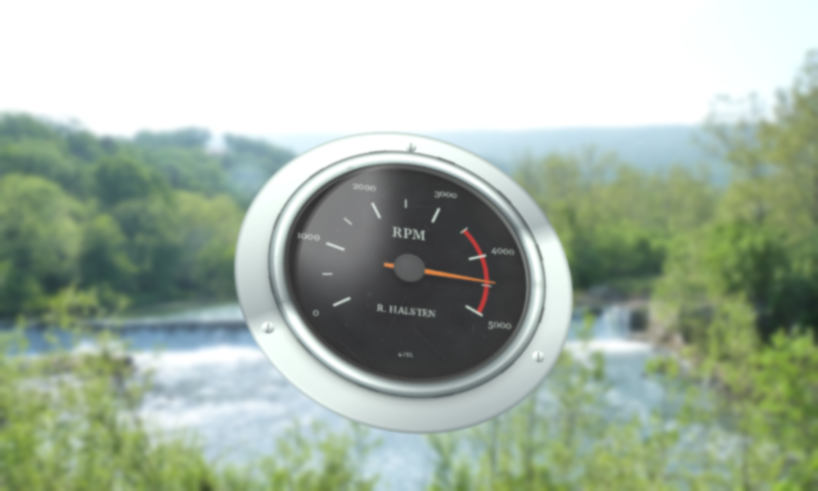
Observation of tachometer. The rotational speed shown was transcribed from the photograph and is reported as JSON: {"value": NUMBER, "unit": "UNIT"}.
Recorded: {"value": 4500, "unit": "rpm"}
